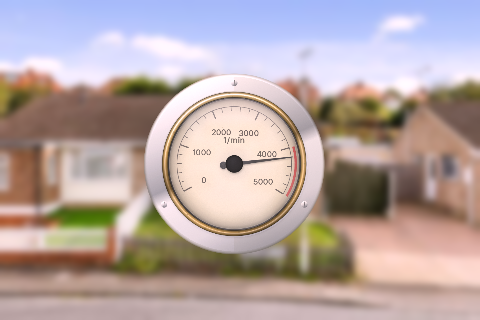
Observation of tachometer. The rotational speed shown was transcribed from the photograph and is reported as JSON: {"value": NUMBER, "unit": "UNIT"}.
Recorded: {"value": 4200, "unit": "rpm"}
